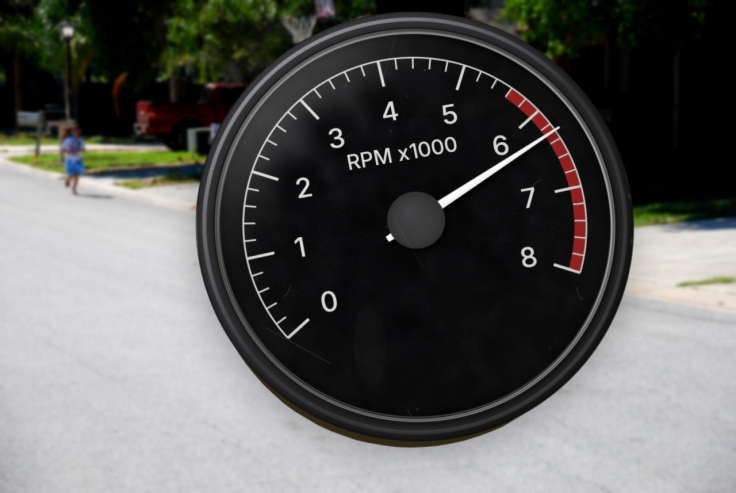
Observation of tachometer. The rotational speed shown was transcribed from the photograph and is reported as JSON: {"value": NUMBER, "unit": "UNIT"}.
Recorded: {"value": 6300, "unit": "rpm"}
